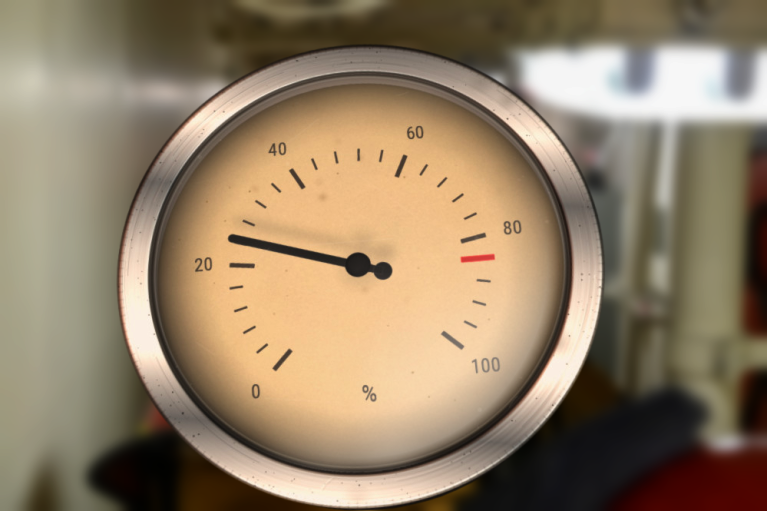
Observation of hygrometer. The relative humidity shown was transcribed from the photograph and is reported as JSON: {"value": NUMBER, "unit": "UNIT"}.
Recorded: {"value": 24, "unit": "%"}
